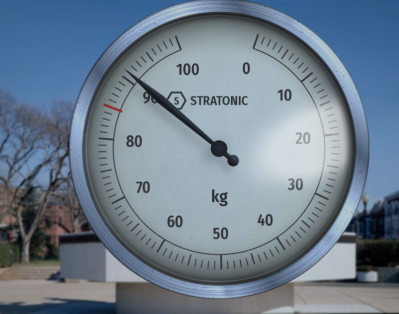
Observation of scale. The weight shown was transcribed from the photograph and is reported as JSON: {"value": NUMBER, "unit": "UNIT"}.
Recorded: {"value": 91, "unit": "kg"}
